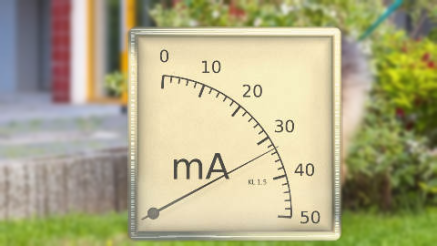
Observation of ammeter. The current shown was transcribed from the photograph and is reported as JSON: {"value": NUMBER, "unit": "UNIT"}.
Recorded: {"value": 33, "unit": "mA"}
